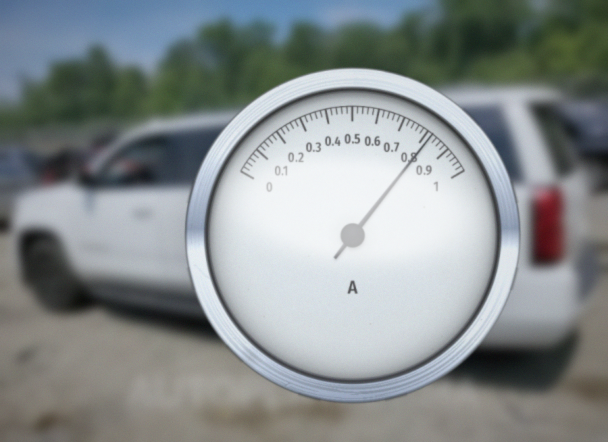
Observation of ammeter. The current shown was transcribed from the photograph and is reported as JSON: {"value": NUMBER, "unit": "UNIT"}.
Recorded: {"value": 0.82, "unit": "A"}
